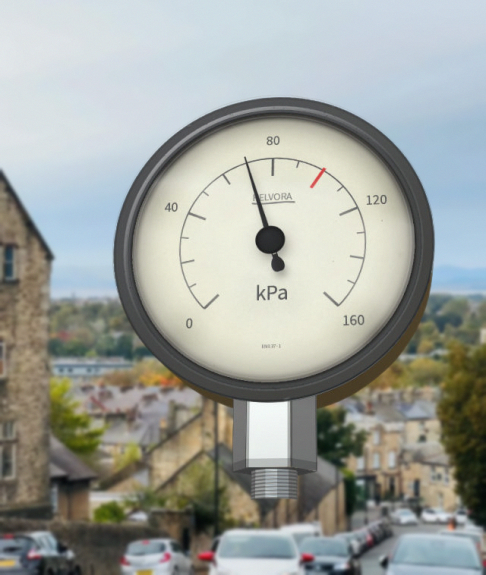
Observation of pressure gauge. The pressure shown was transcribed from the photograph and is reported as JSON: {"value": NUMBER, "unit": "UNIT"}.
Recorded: {"value": 70, "unit": "kPa"}
